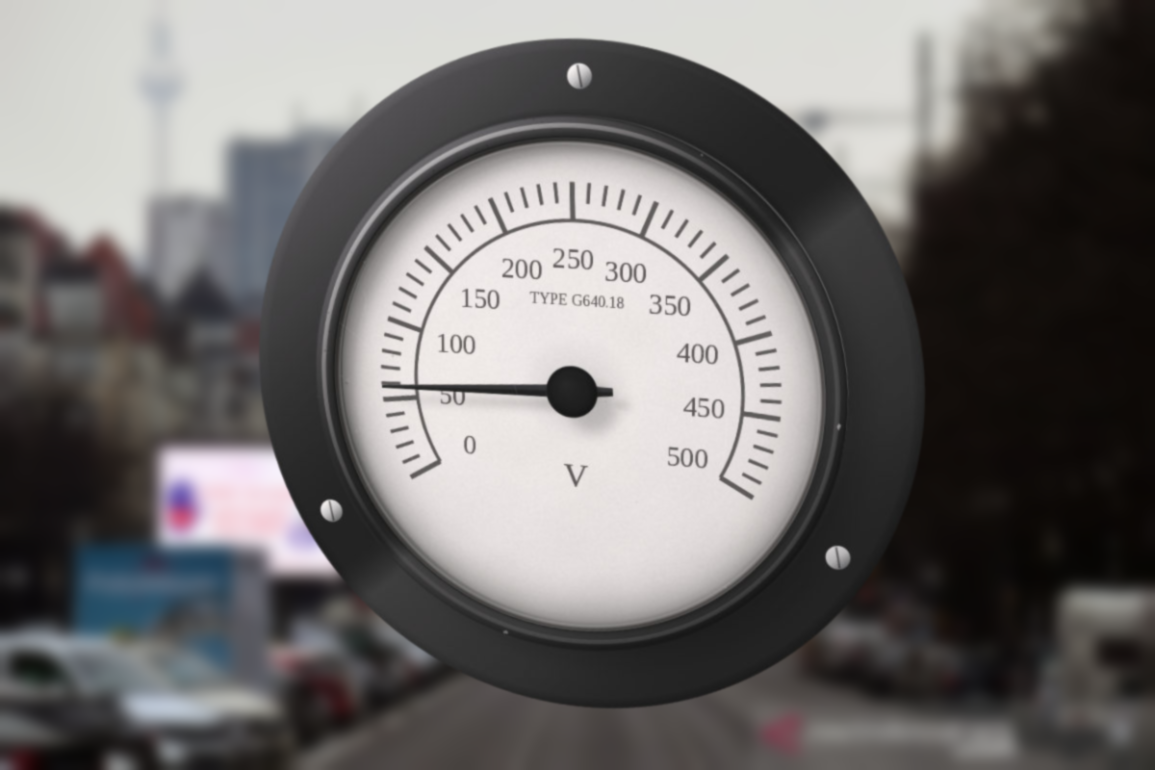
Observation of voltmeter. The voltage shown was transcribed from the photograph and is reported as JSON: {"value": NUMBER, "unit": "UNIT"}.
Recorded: {"value": 60, "unit": "V"}
